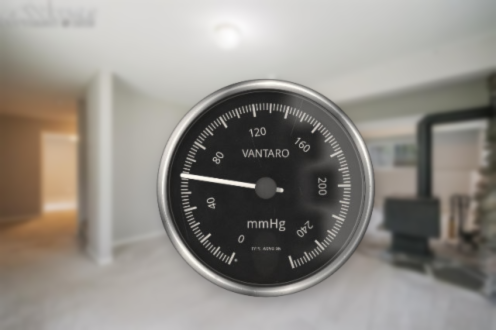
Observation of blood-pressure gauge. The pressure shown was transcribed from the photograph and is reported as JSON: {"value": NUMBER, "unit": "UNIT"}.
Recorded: {"value": 60, "unit": "mmHg"}
